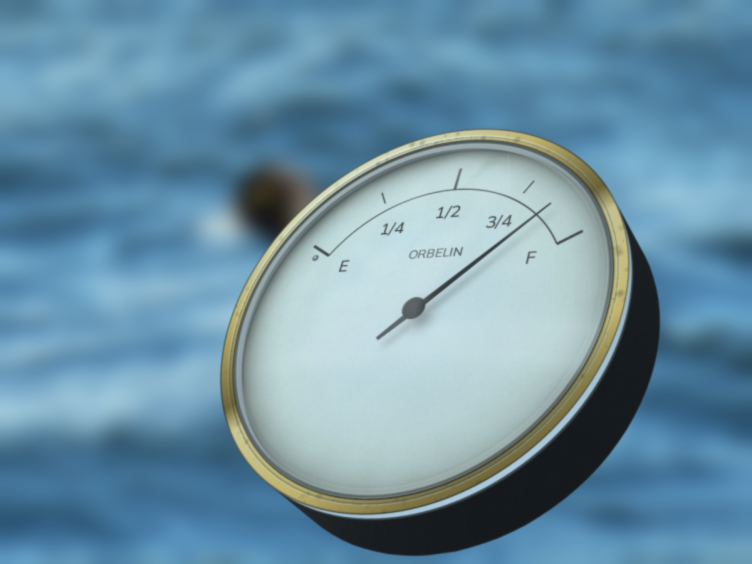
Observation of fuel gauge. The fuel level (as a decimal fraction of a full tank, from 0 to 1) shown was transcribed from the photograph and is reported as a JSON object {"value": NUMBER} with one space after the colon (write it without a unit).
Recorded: {"value": 0.875}
